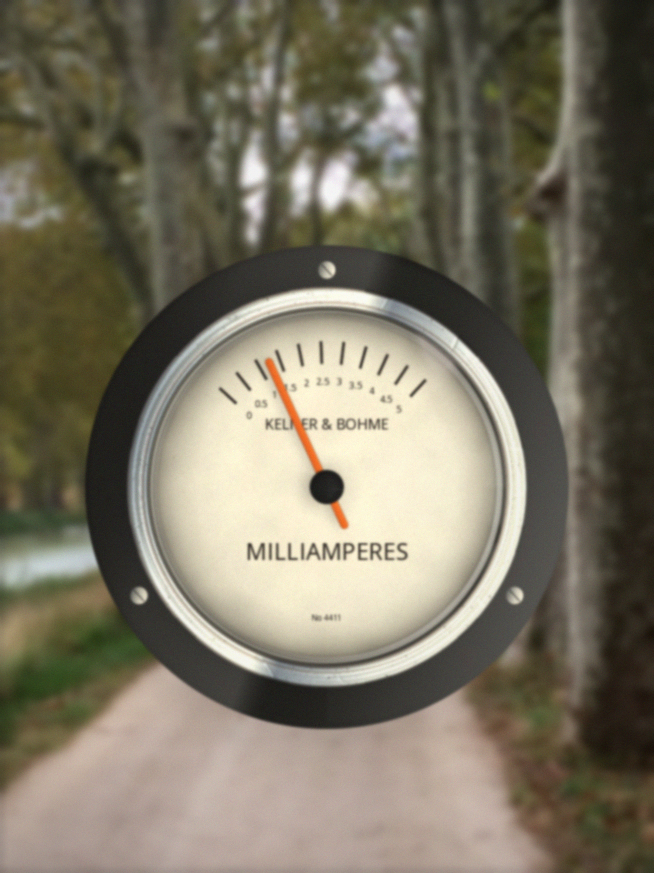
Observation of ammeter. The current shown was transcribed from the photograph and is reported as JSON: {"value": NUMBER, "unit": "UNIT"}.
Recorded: {"value": 1.25, "unit": "mA"}
